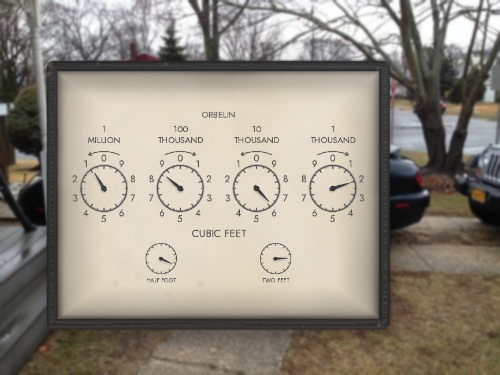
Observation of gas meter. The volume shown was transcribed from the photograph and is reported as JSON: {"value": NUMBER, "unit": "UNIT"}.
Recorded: {"value": 86200, "unit": "ft³"}
